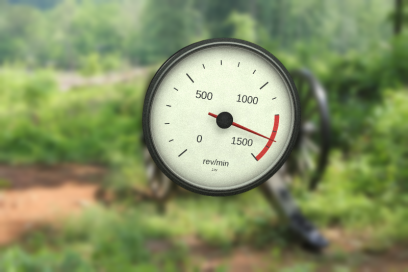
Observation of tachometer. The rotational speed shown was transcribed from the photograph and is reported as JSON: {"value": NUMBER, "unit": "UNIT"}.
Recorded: {"value": 1350, "unit": "rpm"}
